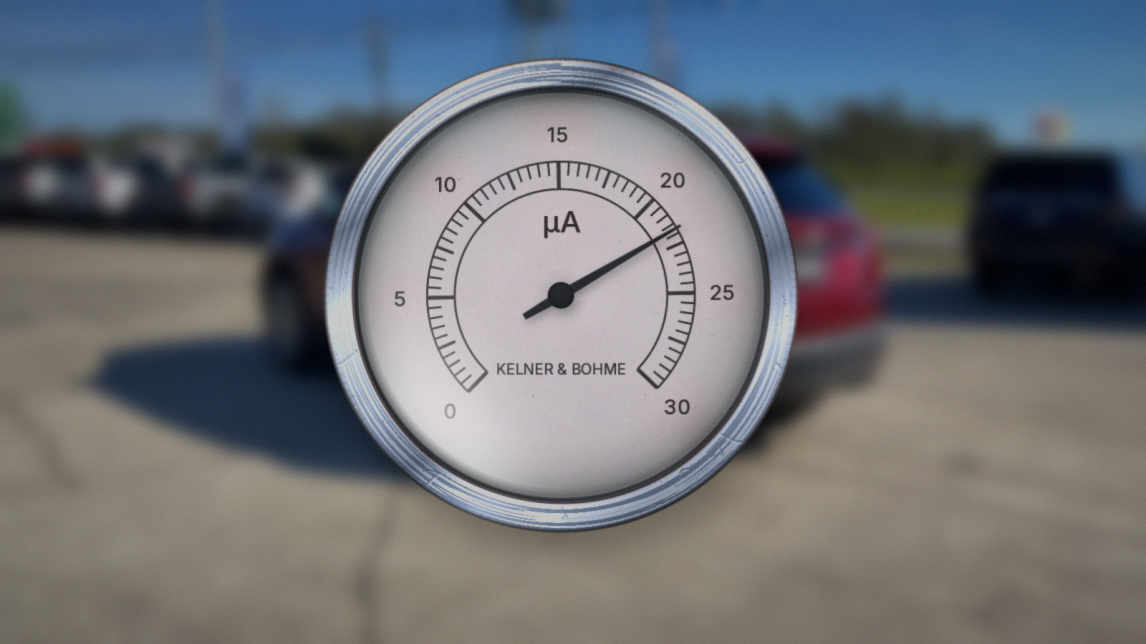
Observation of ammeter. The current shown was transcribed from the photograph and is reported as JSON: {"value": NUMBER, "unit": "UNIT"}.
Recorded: {"value": 21.75, "unit": "µA"}
